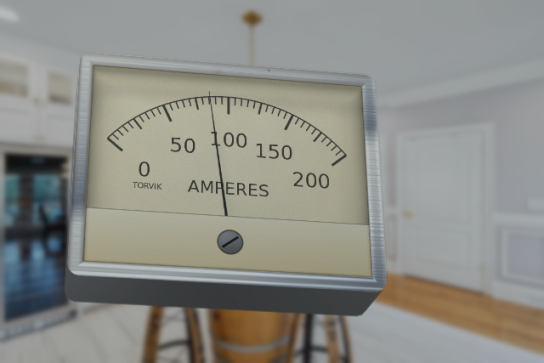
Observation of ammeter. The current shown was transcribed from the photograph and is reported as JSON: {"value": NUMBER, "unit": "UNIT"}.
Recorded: {"value": 85, "unit": "A"}
